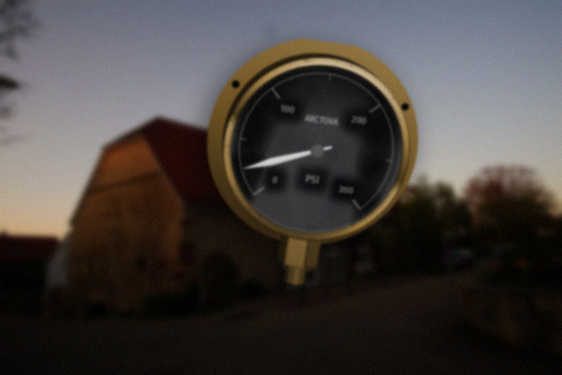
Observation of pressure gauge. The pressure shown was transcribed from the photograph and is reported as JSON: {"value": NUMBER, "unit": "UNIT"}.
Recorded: {"value": 25, "unit": "psi"}
